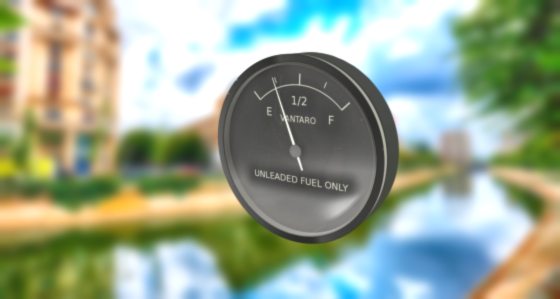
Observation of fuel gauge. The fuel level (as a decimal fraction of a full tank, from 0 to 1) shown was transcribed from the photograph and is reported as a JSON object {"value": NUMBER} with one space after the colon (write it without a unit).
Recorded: {"value": 0.25}
